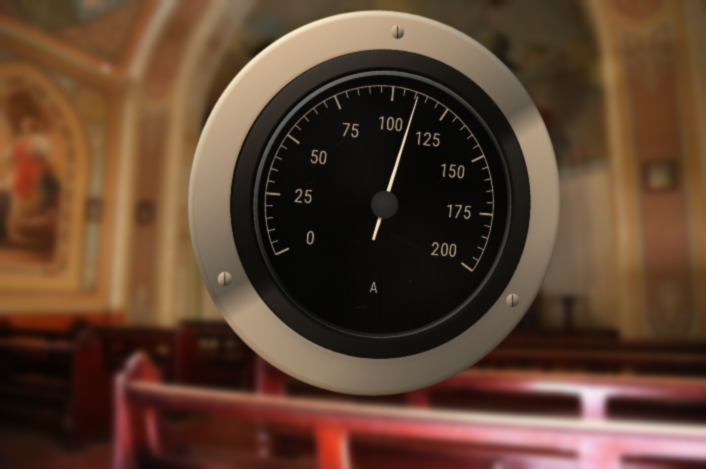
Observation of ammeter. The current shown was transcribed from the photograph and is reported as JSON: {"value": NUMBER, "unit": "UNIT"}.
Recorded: {"value": 110, "unit": "A"}
